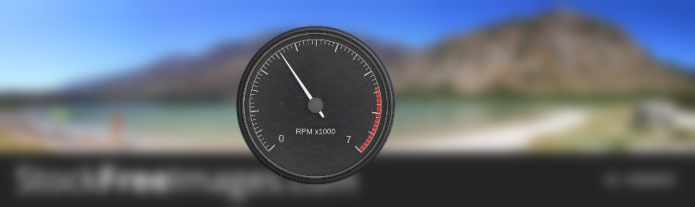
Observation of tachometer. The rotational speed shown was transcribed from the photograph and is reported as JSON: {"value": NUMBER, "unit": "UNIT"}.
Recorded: {"value": 2600, "unit": "rpm"}
